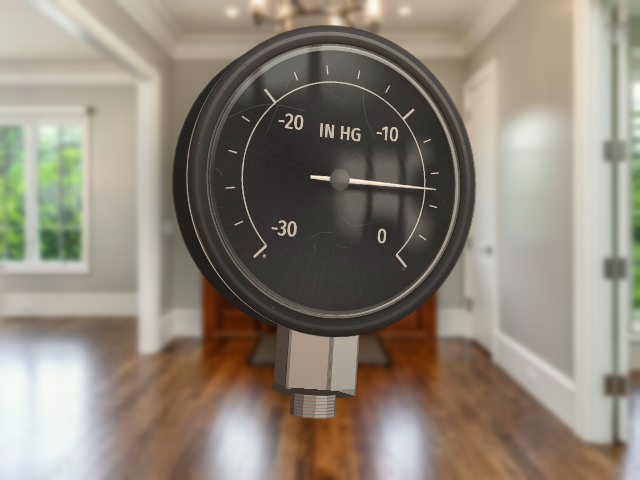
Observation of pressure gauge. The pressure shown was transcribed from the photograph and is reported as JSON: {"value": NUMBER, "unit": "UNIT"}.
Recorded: {"value": -5, "unit": "inHg"}
